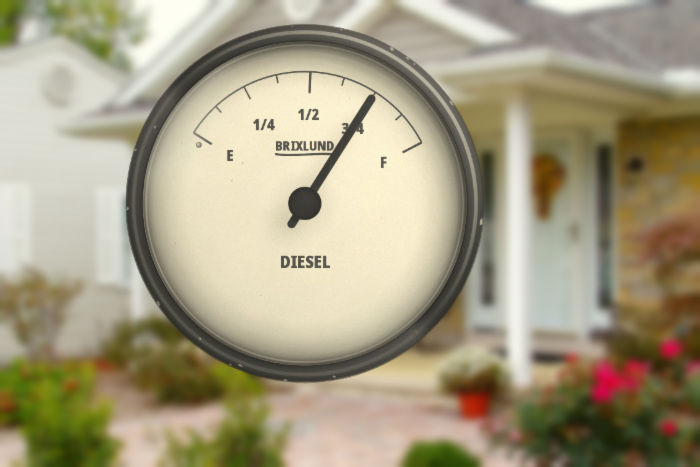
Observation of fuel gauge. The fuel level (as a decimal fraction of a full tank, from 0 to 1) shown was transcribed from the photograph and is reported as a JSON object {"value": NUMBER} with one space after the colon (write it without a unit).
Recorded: {"value": 0.75}
